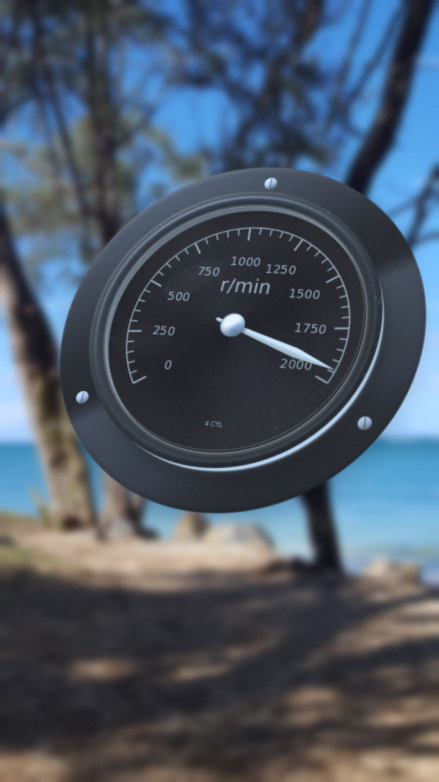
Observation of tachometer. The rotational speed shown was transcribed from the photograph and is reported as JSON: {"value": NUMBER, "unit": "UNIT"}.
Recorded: {"value": 1950, "unit": "rpm"}
